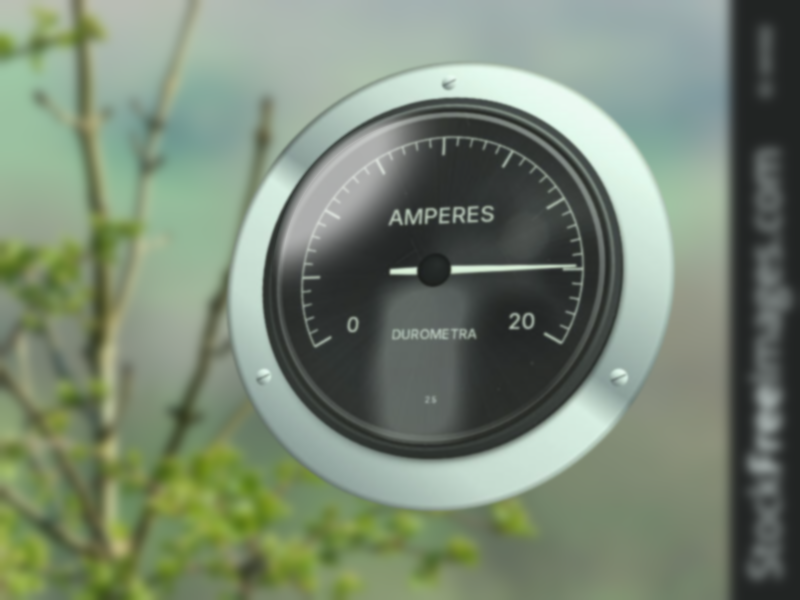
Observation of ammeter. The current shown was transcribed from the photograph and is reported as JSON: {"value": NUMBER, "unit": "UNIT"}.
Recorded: {"value": 17.5, "unit": "A"}
